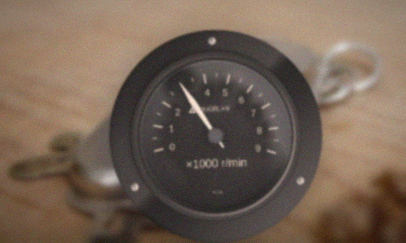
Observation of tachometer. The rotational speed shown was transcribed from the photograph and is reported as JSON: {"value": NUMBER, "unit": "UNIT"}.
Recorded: {"value": 3000, "unit": "rpm"}
